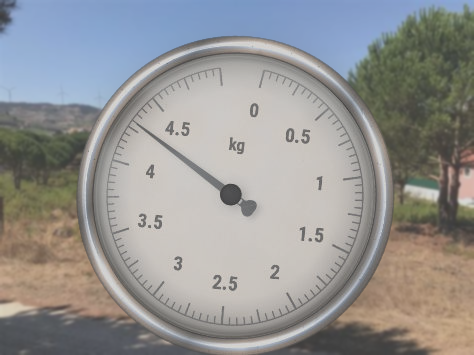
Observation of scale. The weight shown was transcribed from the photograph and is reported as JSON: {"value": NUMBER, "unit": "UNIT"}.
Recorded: {"value": 4.3, "unit": "kg"}
